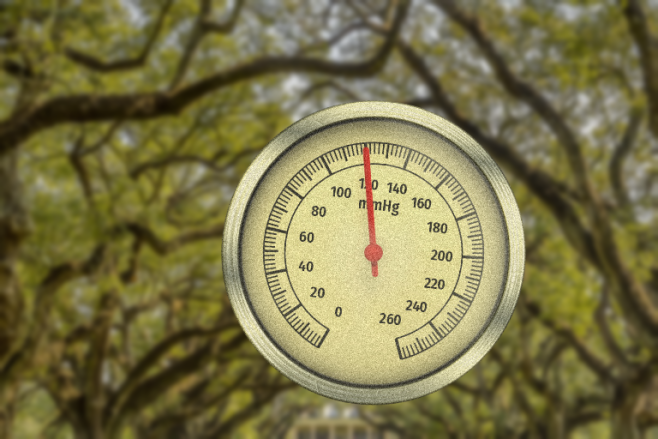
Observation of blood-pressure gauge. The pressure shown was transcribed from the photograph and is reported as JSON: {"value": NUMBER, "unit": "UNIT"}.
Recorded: {"value": 120, "unit": "mmHg"}
